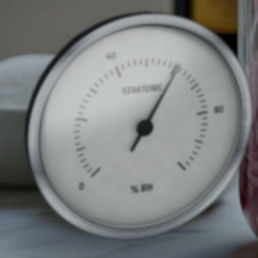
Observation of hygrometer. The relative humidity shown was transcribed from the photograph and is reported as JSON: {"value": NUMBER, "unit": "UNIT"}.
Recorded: {"value": 60, "unit": "%"}
